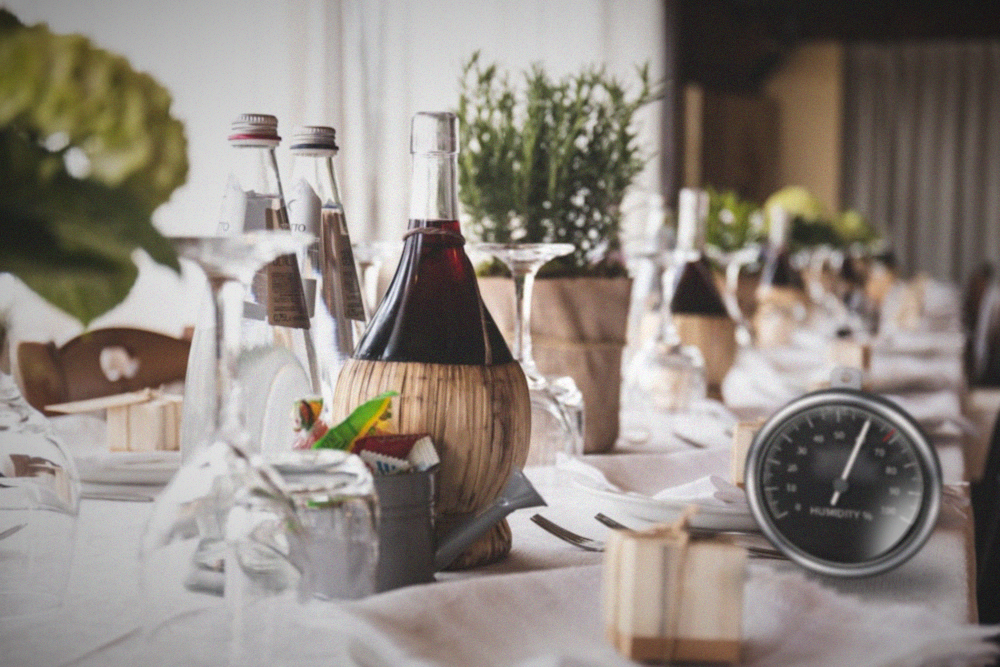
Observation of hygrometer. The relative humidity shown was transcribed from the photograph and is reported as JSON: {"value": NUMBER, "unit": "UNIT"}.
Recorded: {"value": 60, "unit": "%"}
